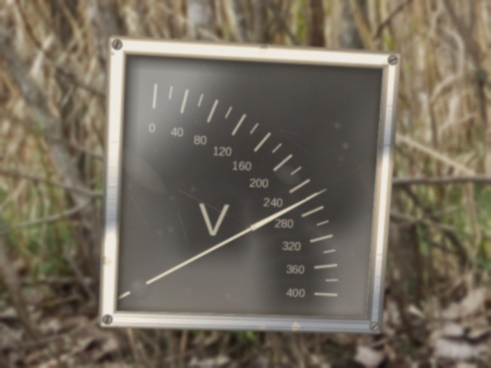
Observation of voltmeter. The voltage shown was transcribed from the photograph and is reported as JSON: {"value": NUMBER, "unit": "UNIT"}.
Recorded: {"value": 260, "unit": "V"}
